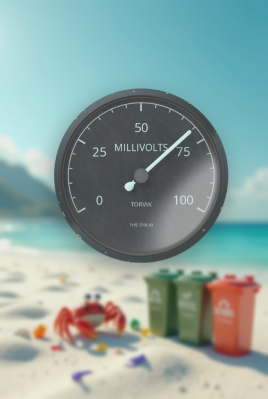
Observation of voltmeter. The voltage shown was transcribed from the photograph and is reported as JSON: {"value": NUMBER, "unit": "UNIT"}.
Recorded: {"value": 70, "unit": "mV"}
